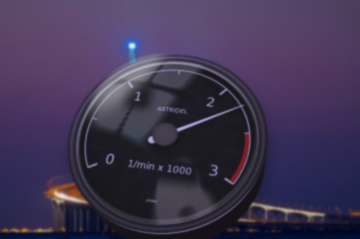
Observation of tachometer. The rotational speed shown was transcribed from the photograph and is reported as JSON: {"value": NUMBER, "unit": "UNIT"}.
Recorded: {"value": 2250, "unit": "rpm"}
